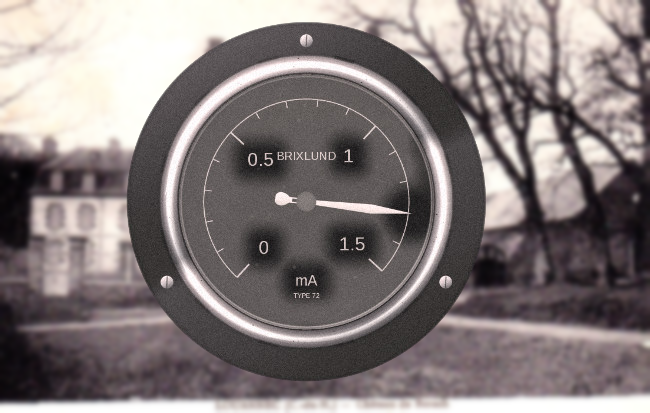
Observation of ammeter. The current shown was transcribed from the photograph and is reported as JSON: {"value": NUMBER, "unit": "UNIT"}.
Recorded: {"value": 1.3, "unit": "mA"}
